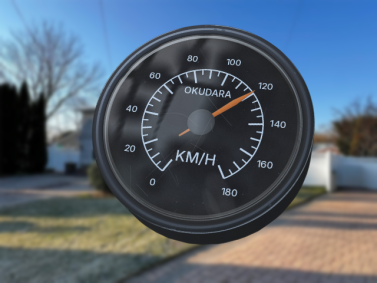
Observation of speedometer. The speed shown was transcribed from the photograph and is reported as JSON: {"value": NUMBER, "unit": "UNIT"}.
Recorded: {"value": 120, "unit": "km/h"}
